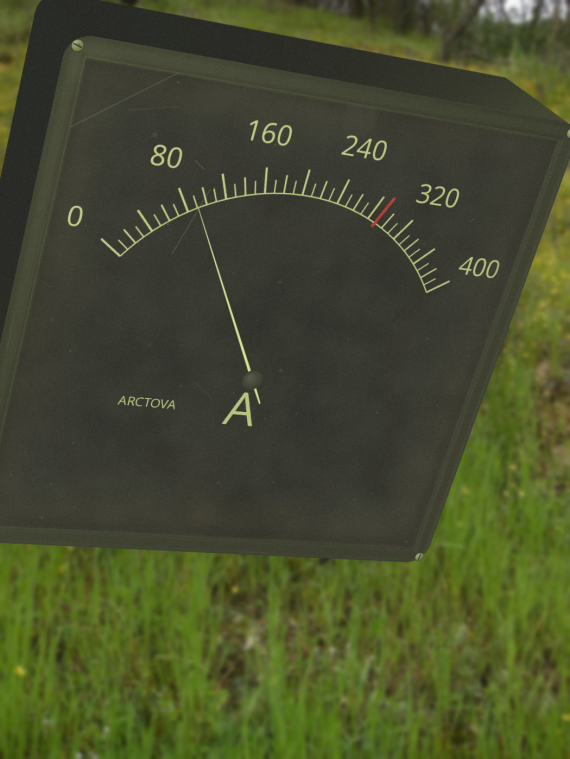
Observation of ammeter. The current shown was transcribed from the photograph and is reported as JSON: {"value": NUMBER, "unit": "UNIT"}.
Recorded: {"value": 90, "unit": "A"}
